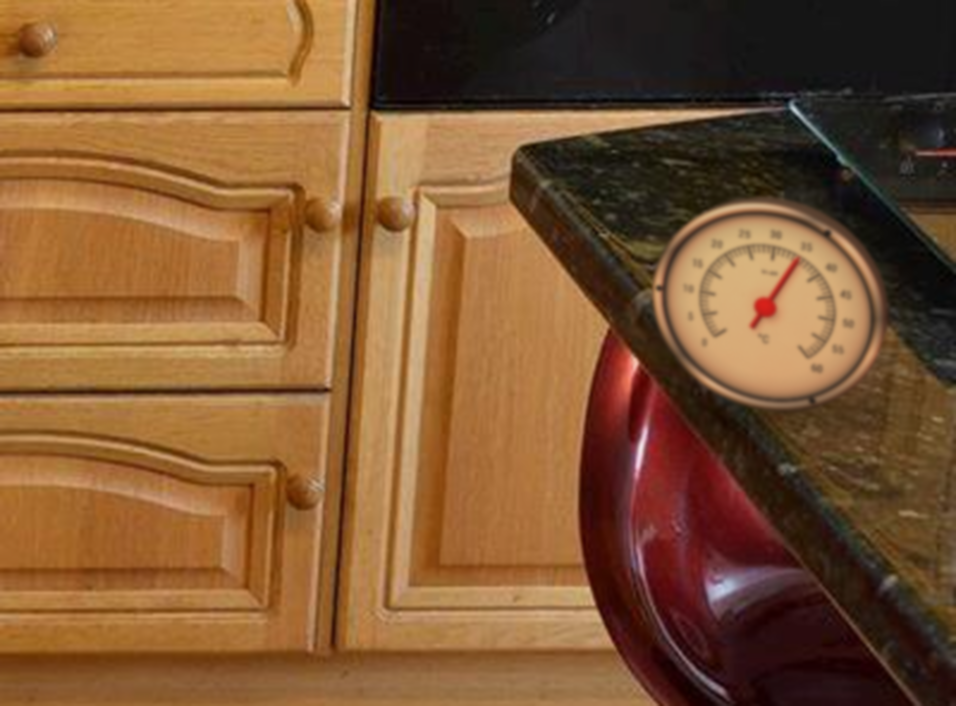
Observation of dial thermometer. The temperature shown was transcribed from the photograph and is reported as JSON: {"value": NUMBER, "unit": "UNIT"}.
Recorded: {"value": 35, "unit": "°C"}
